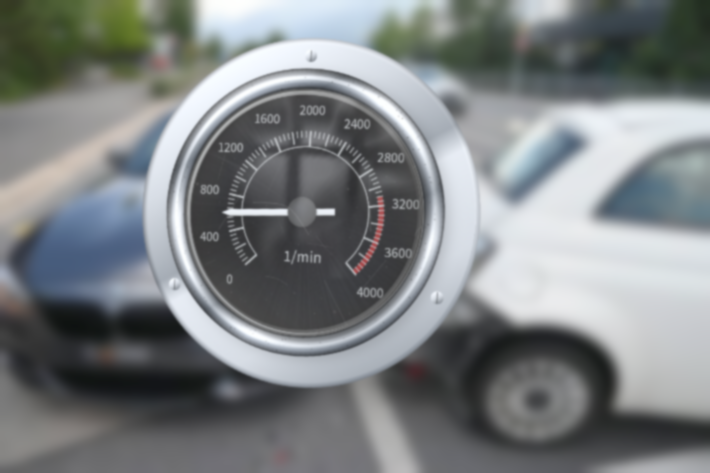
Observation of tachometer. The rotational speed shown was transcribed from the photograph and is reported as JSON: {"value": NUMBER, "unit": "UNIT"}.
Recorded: {"value": 600, "unit": "rpm"}
